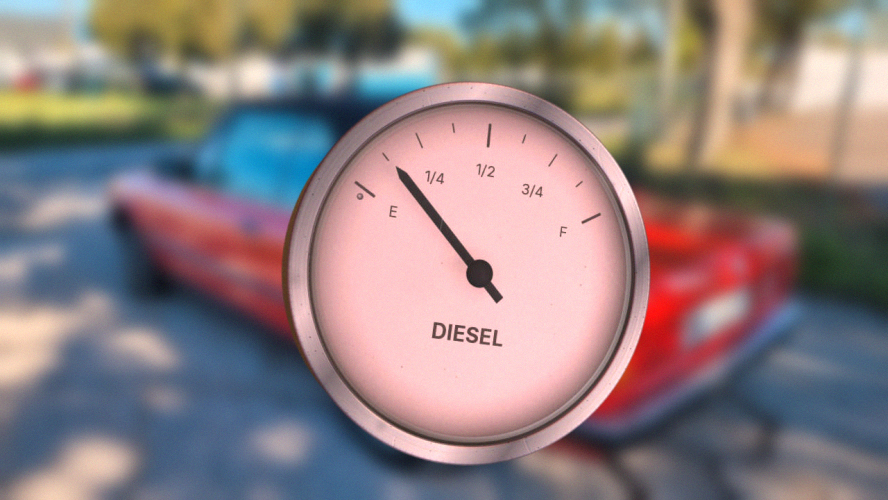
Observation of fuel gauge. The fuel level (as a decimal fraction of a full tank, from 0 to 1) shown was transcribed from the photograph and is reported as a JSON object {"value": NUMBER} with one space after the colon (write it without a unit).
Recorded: {"value": 0.125}
